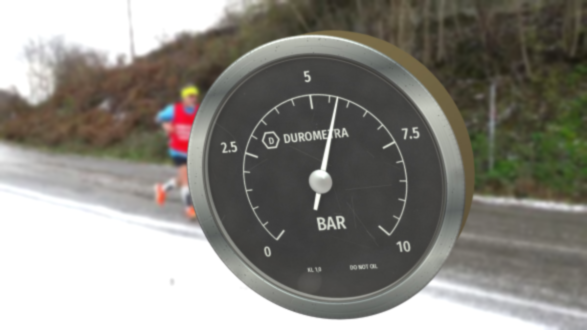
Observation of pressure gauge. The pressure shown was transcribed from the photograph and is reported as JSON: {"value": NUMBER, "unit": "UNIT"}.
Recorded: {"value": 5.75, "unit": "bar"}
